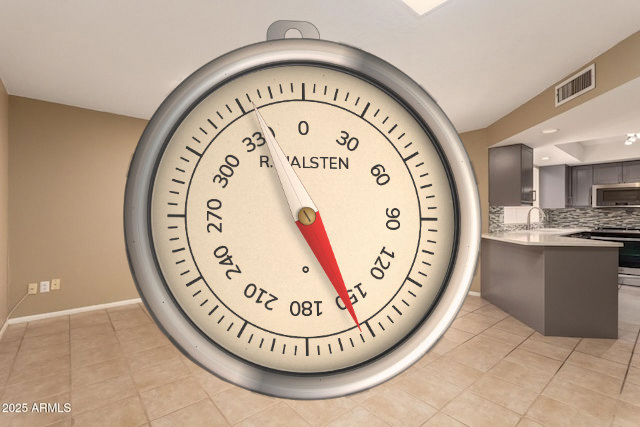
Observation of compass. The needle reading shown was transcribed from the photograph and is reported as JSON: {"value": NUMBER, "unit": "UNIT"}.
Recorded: {"value": 155, "unit": "°"}
